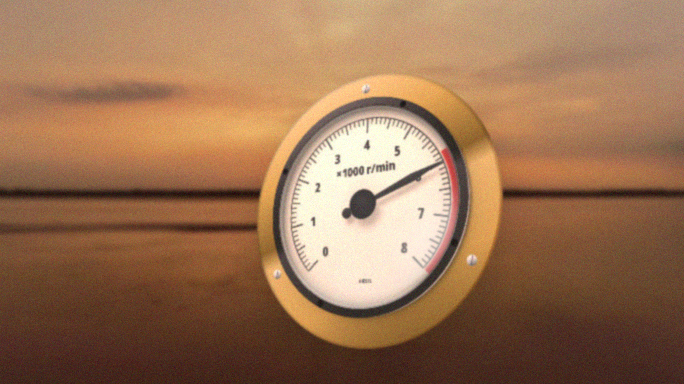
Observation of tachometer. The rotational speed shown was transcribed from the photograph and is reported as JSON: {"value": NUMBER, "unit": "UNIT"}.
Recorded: {"value": 6000, "unit": "rpm"}
